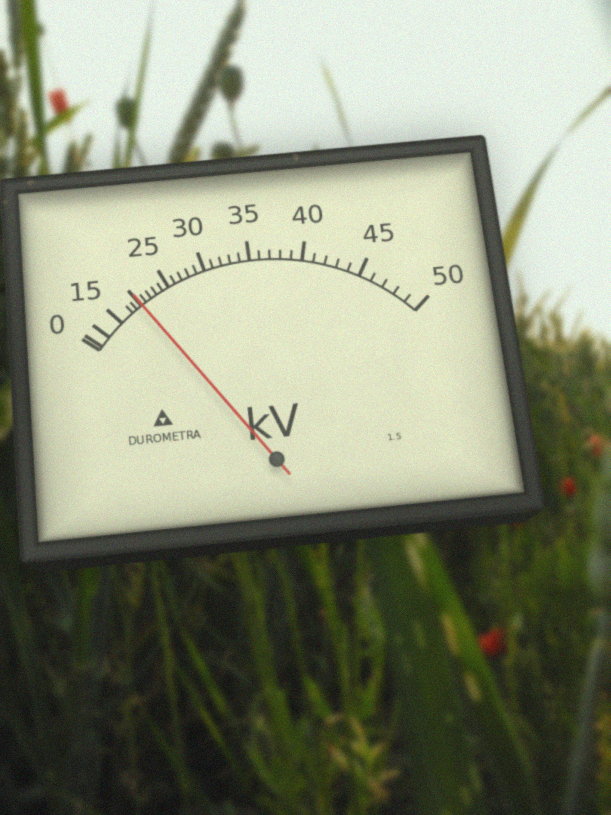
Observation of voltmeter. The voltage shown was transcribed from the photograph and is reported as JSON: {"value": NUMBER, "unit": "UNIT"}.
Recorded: {"value": 20, "unit": "kV"}
